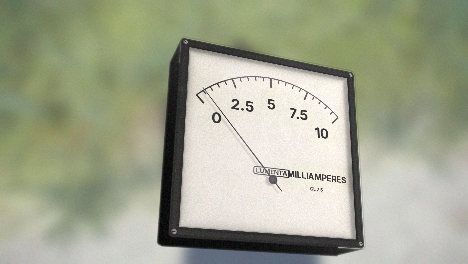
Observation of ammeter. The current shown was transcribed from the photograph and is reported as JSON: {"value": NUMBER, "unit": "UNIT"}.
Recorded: {"value": 0.5, "unit": "mA"}
